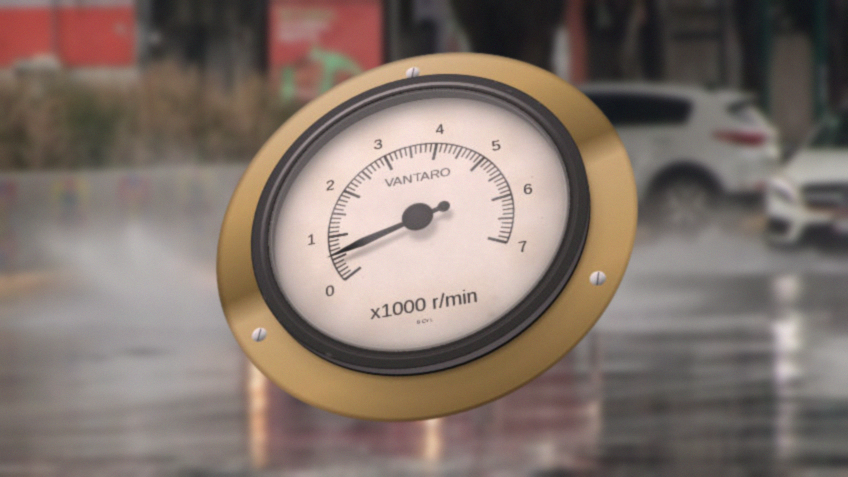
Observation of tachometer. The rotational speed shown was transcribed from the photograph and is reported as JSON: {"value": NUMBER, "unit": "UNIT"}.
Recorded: {"value": 500, "unit": "rpm"}
